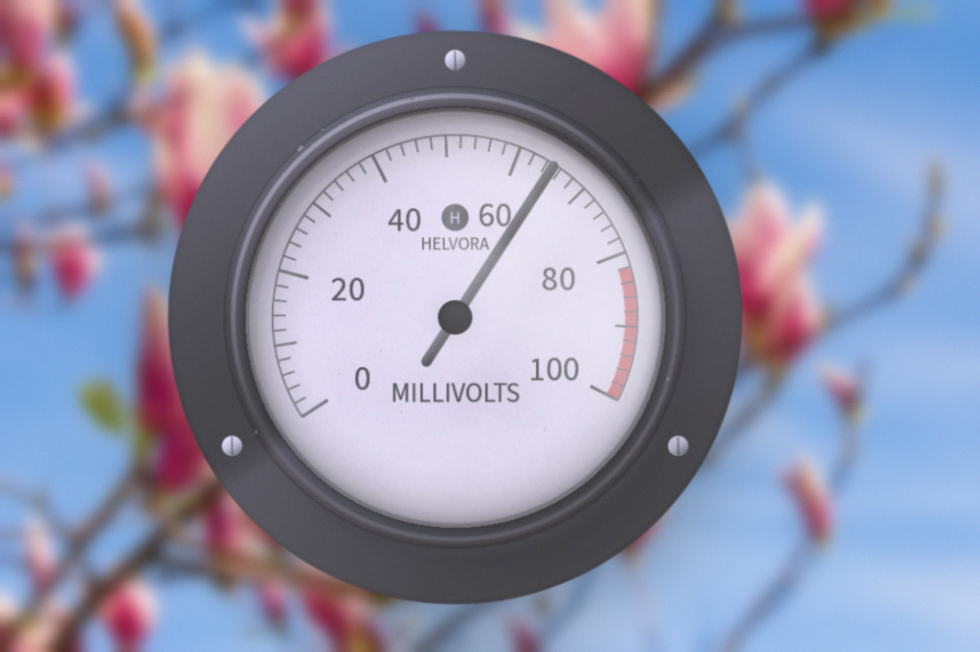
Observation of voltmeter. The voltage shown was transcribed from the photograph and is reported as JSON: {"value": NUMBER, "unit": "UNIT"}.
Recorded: {"value": 65, "unit": "mV"}
